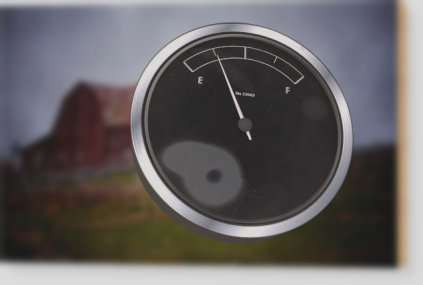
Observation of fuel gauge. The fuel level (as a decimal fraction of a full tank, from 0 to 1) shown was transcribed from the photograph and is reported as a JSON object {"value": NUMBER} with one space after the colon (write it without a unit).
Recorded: {"value": 0.25}
